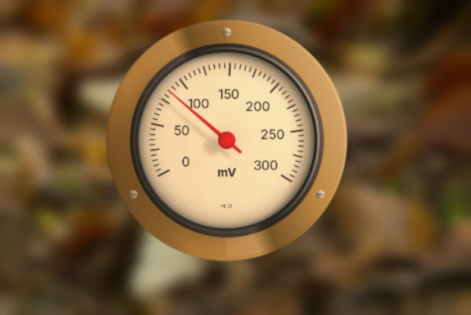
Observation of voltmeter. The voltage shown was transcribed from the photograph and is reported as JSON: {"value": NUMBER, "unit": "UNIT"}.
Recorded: {"value": 85, "unit": "mV"}
